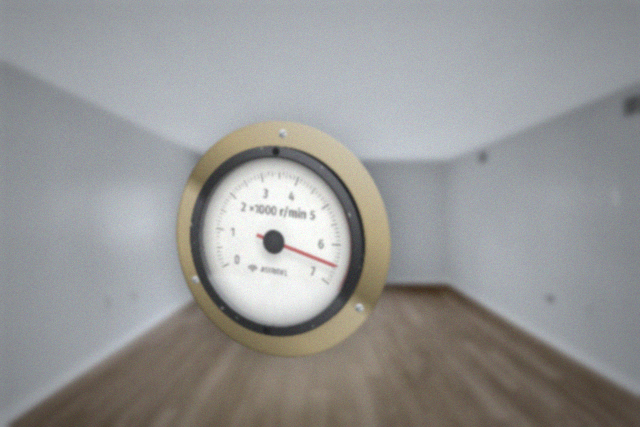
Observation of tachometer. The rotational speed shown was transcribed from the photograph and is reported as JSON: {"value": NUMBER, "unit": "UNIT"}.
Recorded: {"value": 6500, "unit": "rpm"}
